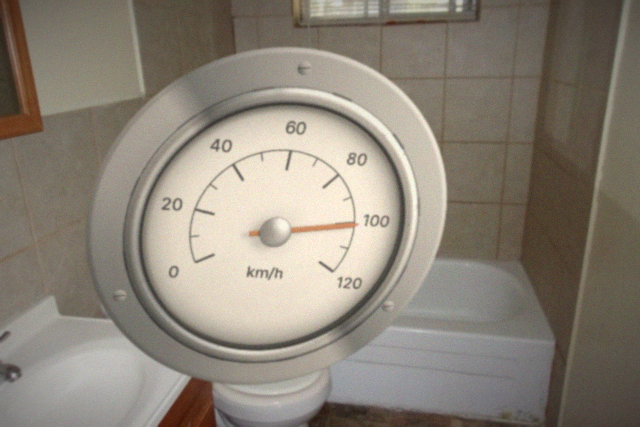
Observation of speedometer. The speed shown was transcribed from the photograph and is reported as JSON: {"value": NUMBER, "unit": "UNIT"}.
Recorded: {"value": 100, "unit": "km/h"}
